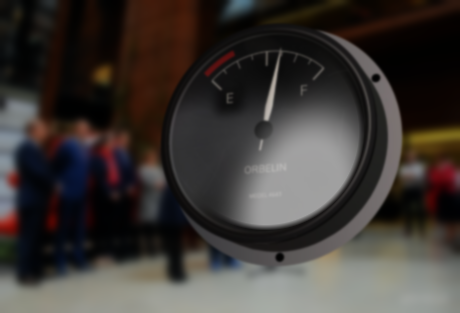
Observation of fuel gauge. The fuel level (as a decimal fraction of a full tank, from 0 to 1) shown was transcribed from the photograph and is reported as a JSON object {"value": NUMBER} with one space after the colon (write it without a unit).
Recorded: {"value": 0.625}
